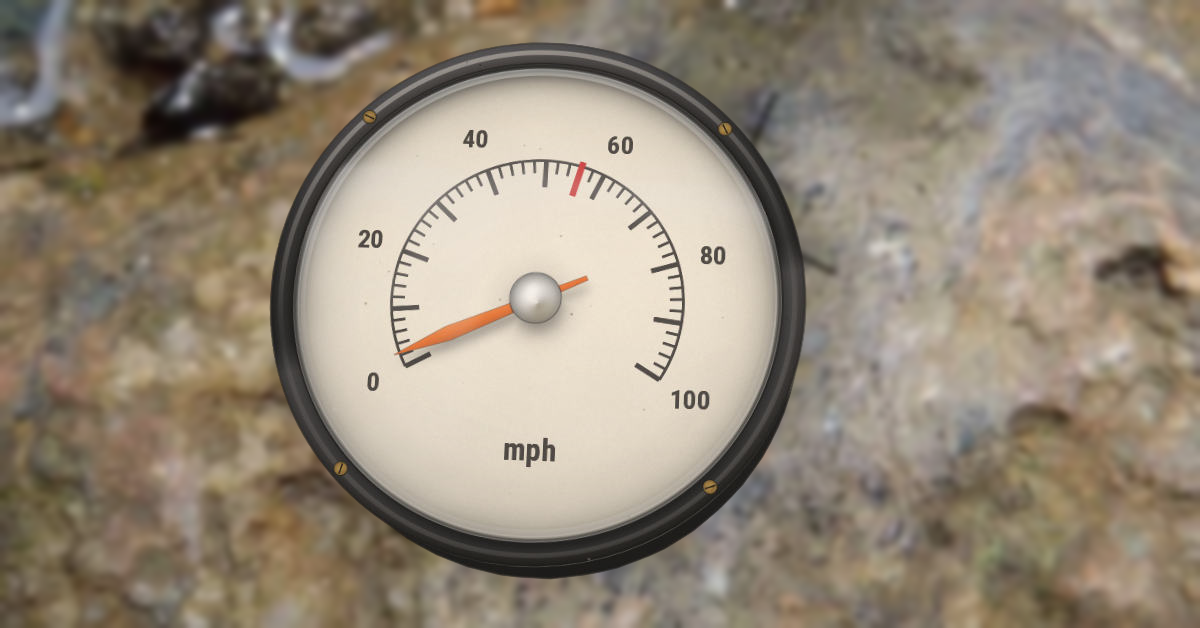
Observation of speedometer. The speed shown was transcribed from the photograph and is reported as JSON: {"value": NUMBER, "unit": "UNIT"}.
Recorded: {"value": 2, "unit": "mph"}
